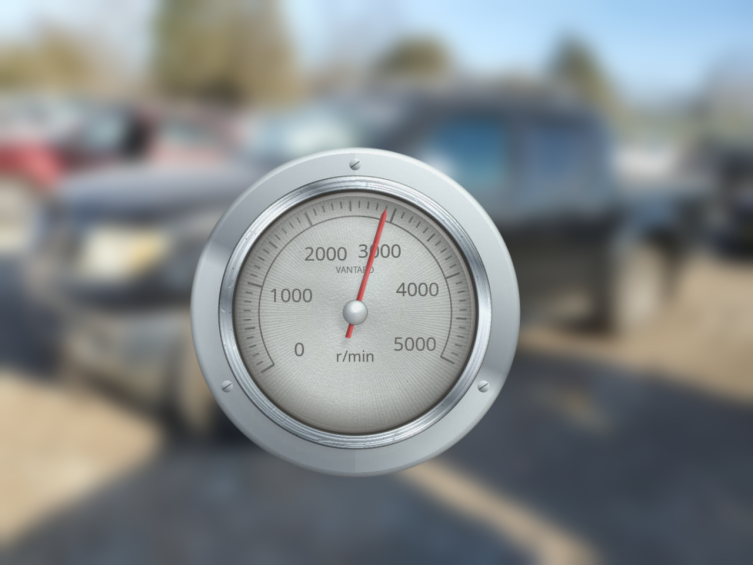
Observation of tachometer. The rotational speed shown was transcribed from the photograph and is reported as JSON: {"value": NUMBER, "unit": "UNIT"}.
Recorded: {"value": 2900, "unit": "rpm"}
